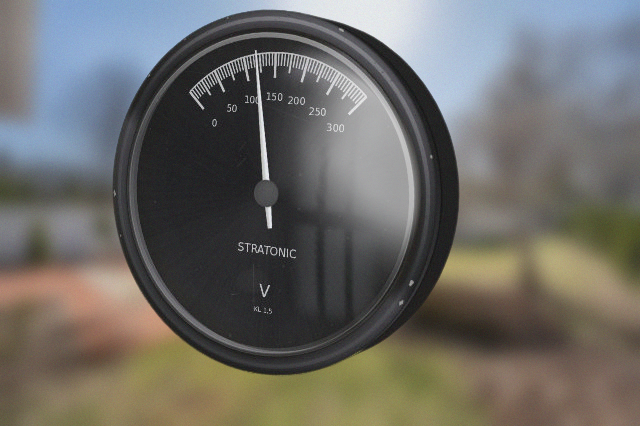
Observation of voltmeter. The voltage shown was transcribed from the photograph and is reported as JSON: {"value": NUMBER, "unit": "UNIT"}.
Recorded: {"value": 125, "unit": "V"}
